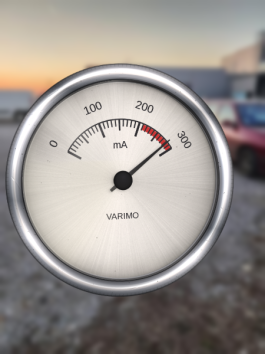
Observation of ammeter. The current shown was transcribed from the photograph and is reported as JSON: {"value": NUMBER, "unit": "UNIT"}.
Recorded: {"value": 280, "unit": "mA"}
